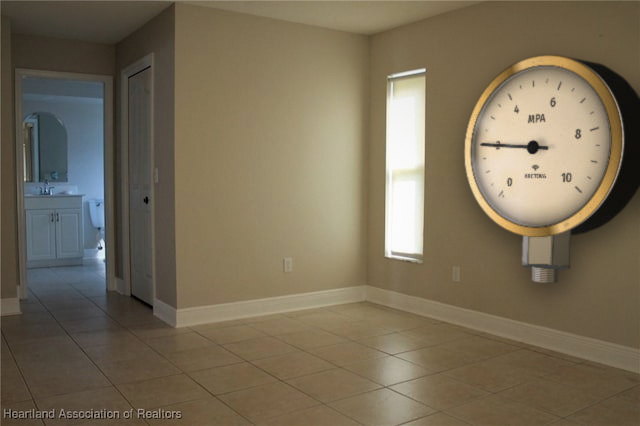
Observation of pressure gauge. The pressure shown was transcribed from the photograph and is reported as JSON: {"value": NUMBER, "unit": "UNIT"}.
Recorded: {"value": 2, "unit": "MPa"}
